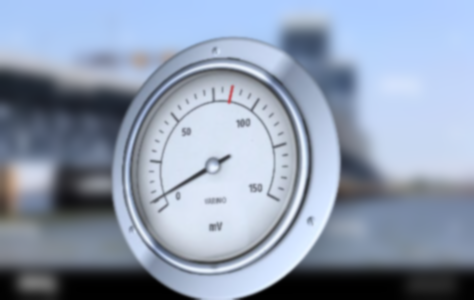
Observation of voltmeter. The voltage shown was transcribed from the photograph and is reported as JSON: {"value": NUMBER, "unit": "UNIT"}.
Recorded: {"value": 5, "unit": "mV"}
